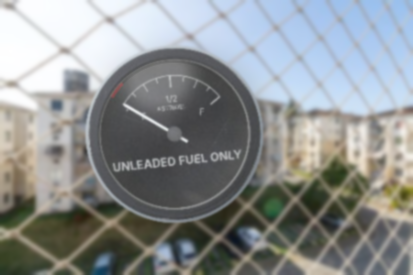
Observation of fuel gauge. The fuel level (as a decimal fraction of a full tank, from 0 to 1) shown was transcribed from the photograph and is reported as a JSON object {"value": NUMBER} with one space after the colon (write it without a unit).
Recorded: {"value": 0}
